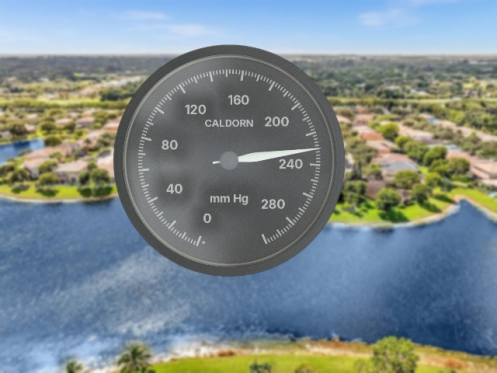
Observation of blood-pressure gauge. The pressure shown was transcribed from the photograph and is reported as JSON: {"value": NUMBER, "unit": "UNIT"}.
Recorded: {"value": 230, "unit": "mmHg"}
